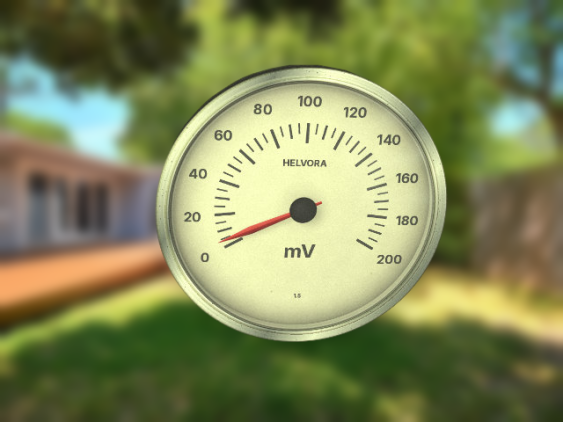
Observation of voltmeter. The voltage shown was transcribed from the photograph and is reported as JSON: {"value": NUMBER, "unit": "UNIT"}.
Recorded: {"value": 5, "unit": "mV"}
